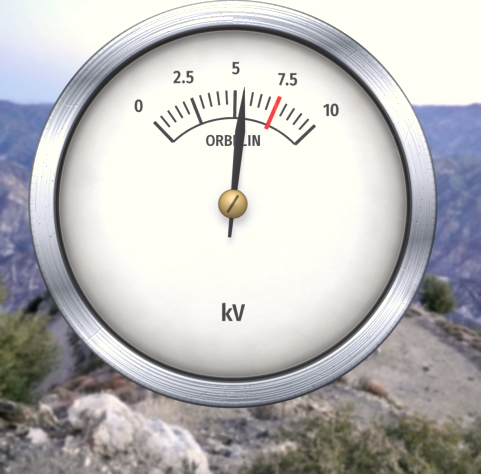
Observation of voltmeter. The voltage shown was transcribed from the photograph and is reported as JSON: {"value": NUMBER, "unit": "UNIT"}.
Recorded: {"value": 5.5, "unit": "kV"}
